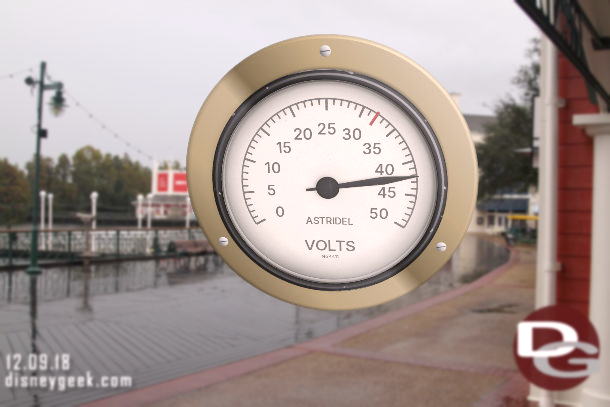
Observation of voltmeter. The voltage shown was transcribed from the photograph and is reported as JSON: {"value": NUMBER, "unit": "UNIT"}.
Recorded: {"value": 42, "unit": "V"}
